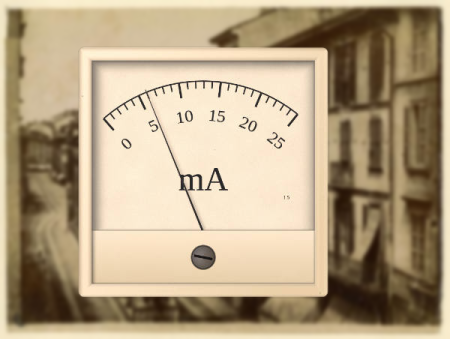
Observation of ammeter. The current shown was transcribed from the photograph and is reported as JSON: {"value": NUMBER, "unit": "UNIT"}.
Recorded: {"value": 6, "unit": "mA"}
